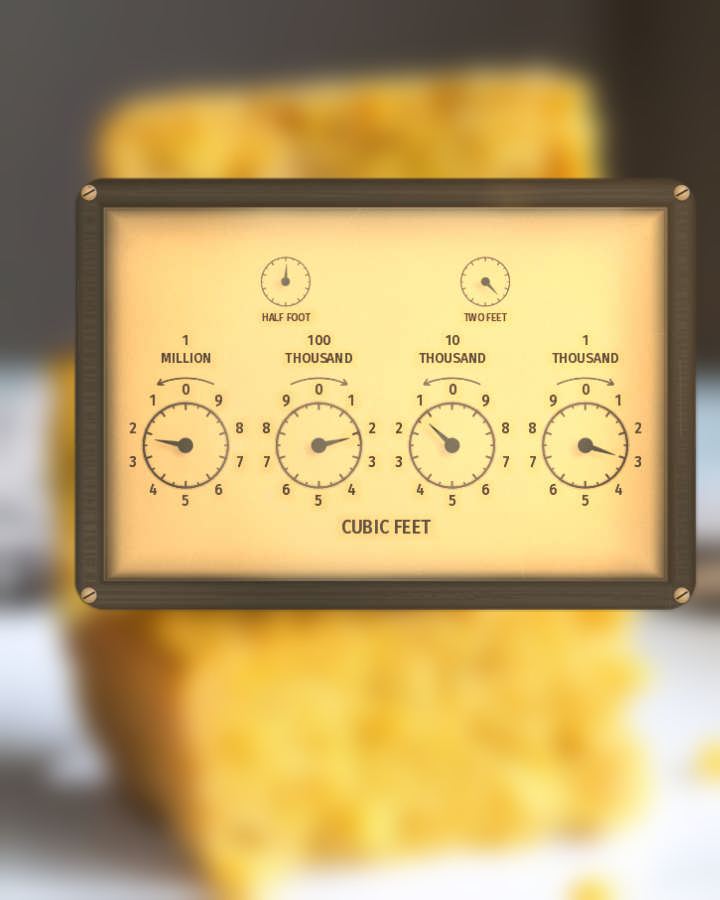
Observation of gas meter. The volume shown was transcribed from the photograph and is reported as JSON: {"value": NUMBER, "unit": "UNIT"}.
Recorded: {"value": 221300, "unit": "ft³"}
